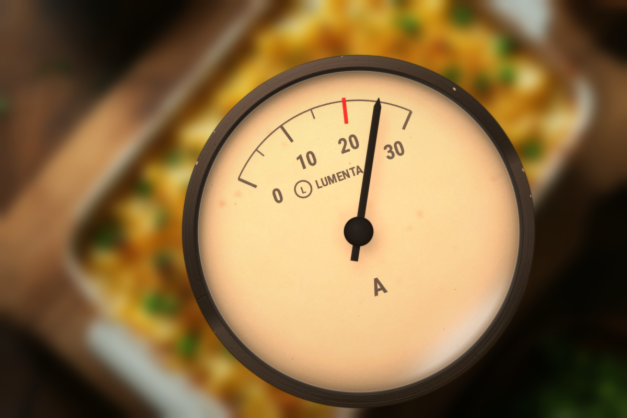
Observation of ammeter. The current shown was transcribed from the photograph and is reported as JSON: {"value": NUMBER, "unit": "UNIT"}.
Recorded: {"value": 25, "unit": "A"}
